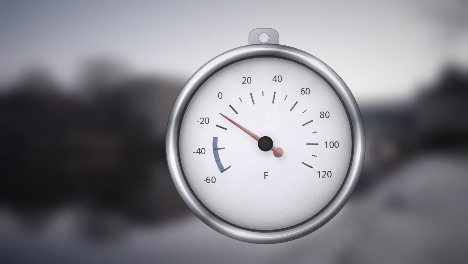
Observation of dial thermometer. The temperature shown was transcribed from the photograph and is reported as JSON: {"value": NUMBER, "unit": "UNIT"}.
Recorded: {"value": -10, "unit": "°F"}
